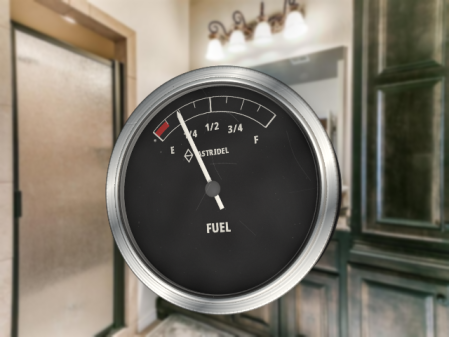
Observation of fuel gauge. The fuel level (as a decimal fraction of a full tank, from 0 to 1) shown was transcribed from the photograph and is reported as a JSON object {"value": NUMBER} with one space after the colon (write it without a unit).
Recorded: {"value": 0.25}
